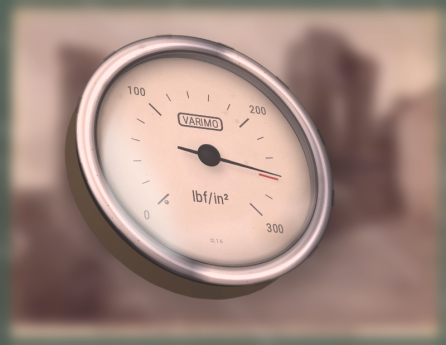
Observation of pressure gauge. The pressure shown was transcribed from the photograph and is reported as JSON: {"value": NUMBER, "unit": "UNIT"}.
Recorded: {"value": 260, "unit": "psi"}
